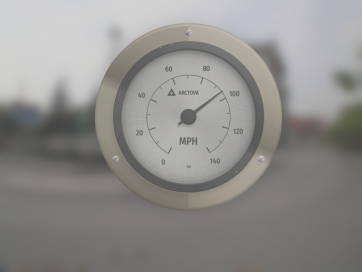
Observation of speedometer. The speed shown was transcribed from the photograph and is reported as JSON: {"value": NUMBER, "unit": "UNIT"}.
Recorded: {"value": 95, "unit": "mph"}
